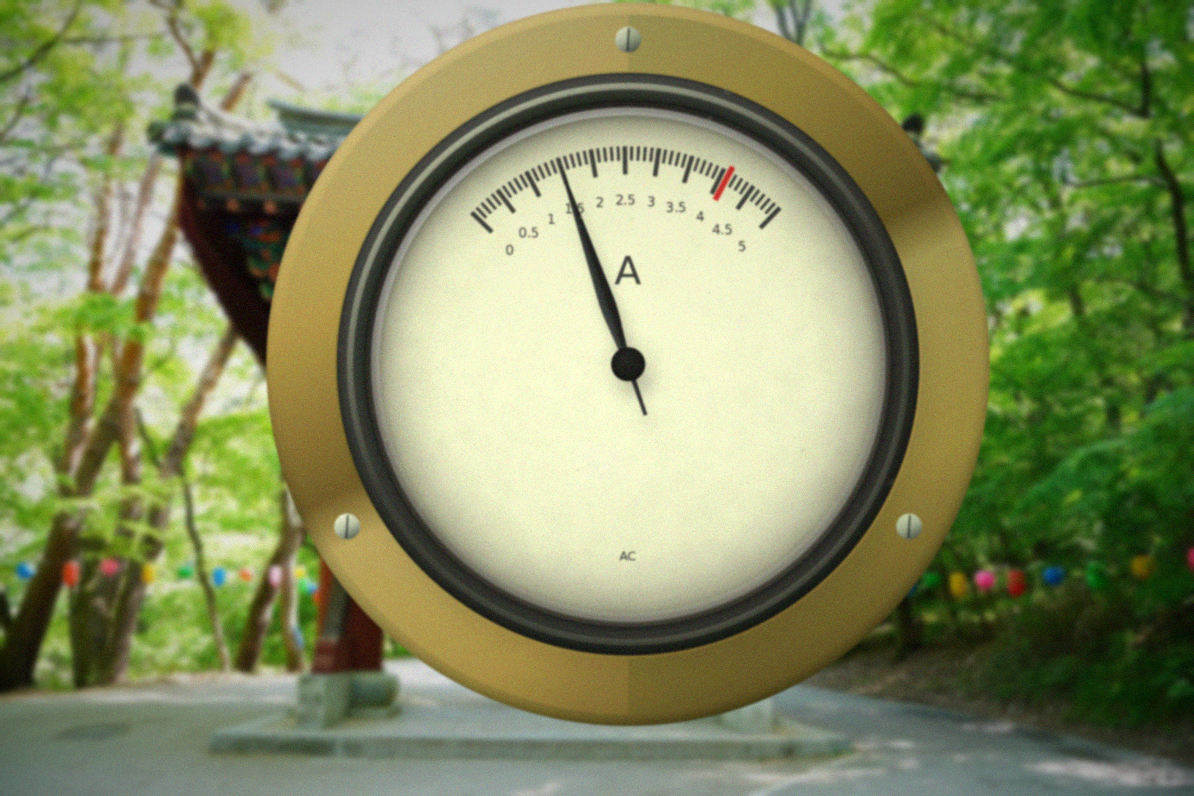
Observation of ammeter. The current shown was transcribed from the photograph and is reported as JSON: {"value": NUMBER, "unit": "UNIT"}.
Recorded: {"value": 1.5, "unit": "A"}
